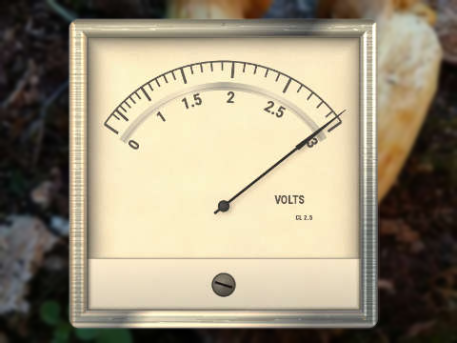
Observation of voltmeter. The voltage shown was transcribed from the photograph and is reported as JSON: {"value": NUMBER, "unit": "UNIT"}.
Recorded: {"value": 2.95, "unit": "V"}
